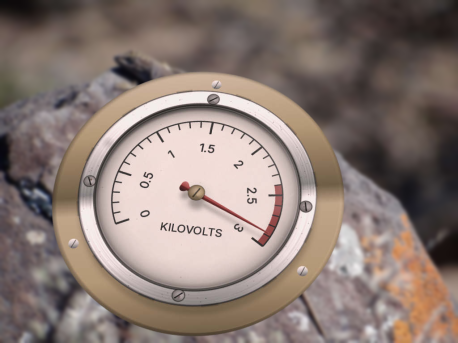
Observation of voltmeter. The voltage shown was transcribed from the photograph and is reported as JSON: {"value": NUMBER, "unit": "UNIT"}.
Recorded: {"value": 2.9, "unit": "kV"}
